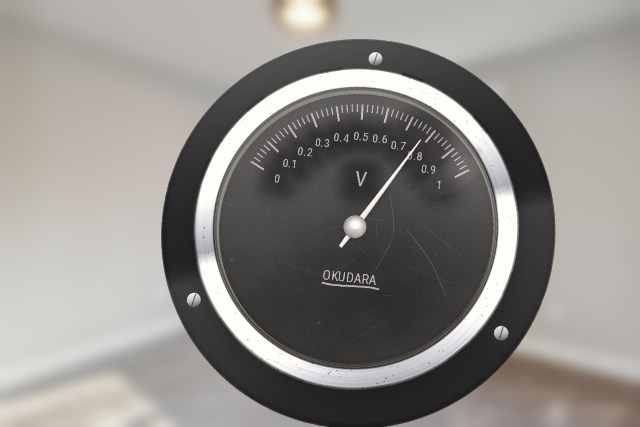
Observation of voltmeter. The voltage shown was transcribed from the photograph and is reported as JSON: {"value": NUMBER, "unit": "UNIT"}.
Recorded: {"value": 0.78, "unit": "V"}
